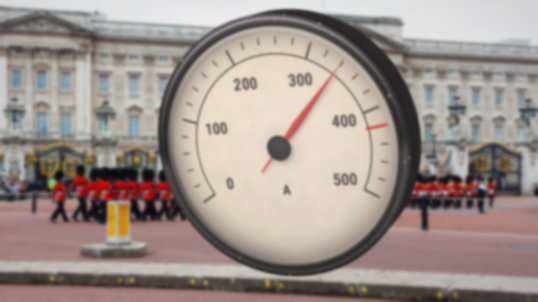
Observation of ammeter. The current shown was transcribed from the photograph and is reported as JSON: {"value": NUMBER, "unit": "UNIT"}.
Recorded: {"value": 340, "unit": "A"}
